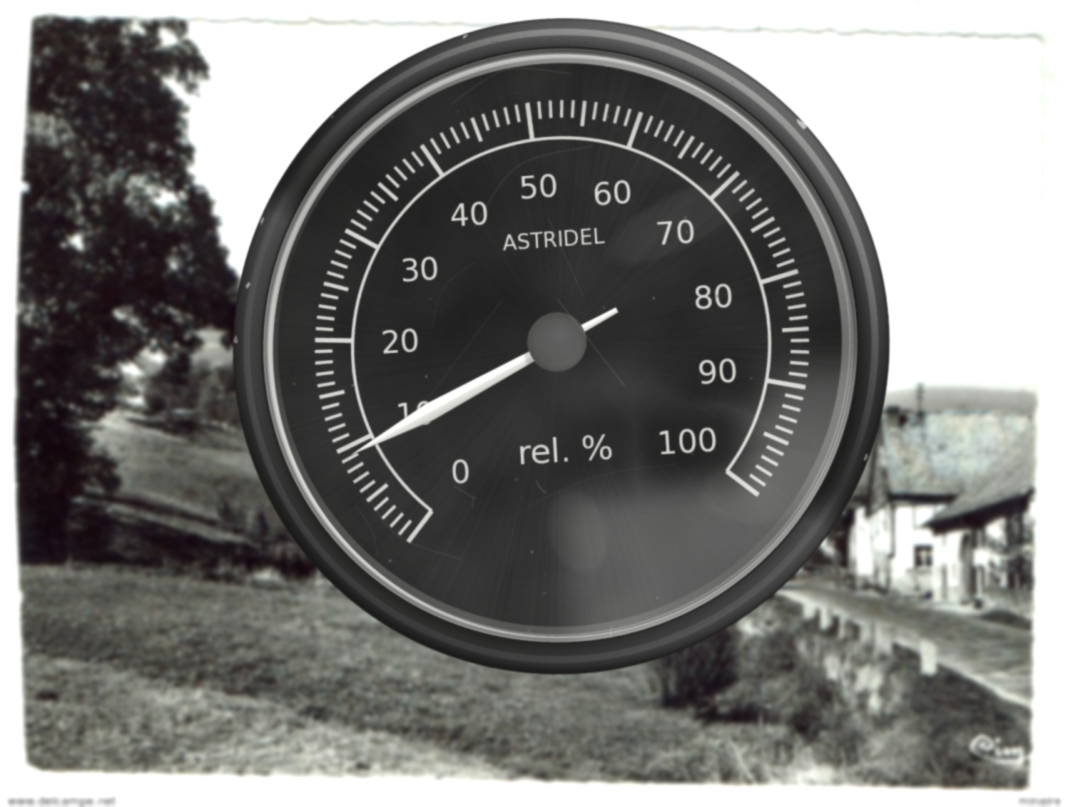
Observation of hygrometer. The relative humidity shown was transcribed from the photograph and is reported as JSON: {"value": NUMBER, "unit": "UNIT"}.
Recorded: {"value": 9, "unit": "%"}
